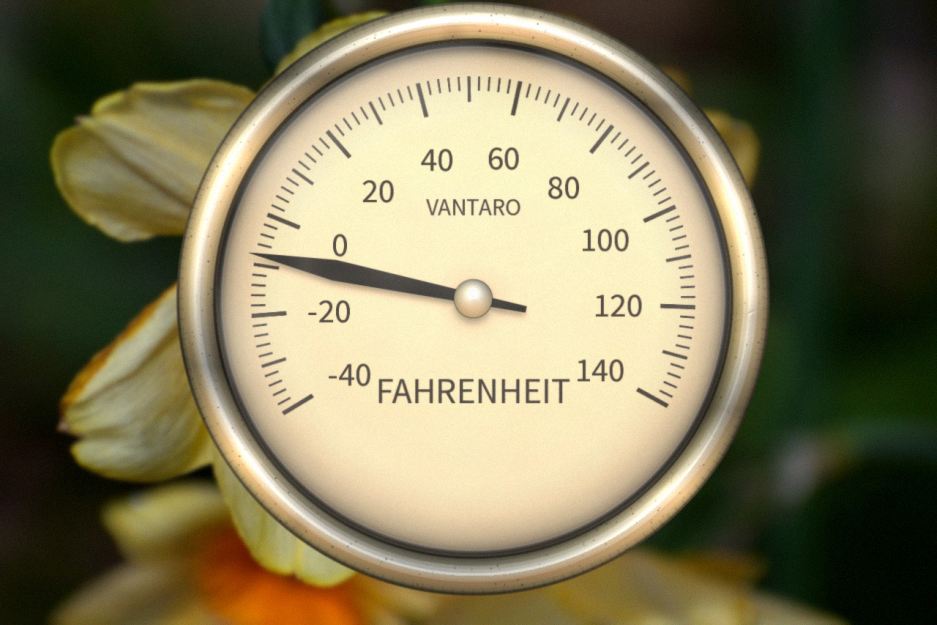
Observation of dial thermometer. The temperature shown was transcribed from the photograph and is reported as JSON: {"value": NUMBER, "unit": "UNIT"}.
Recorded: {"value": -8, "unit": "°F"}
